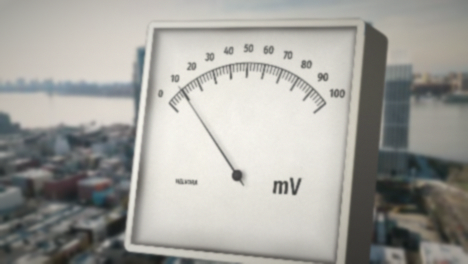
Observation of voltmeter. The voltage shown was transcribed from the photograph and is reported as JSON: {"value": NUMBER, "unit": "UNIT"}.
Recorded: {"value": 10, "unit": "mV"}
